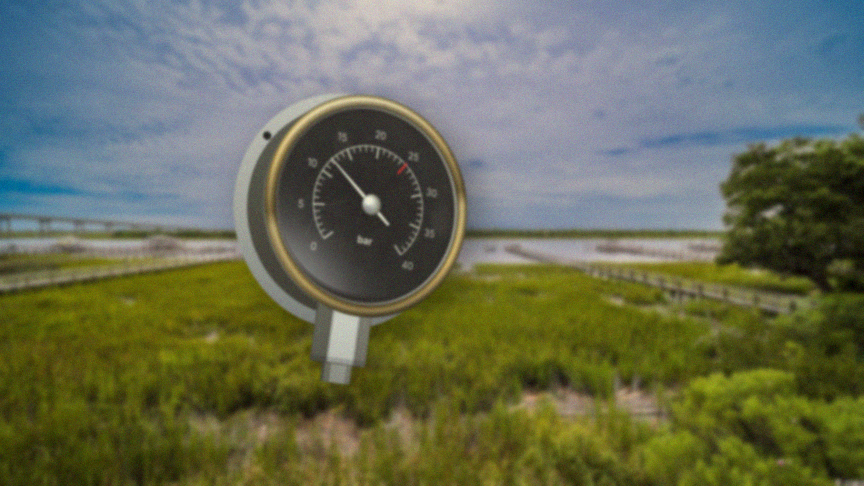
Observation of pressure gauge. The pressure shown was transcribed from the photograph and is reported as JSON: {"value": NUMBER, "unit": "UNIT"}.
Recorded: {"value": 12, "unit": "bar"}
